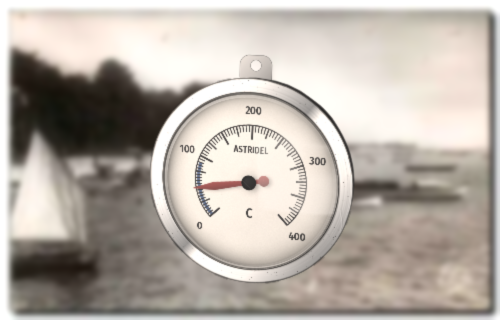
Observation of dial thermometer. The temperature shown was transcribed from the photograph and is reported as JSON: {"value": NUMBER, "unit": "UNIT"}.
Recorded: {"value": 50, "unit": "°C"}
